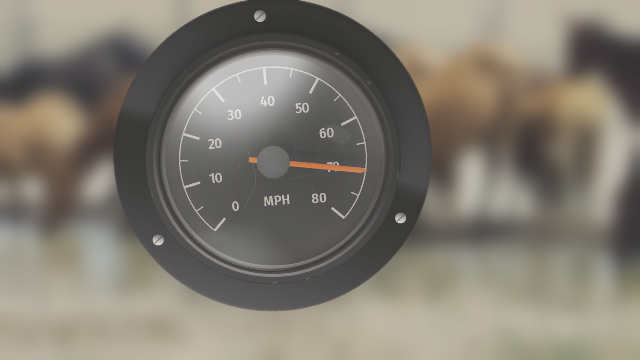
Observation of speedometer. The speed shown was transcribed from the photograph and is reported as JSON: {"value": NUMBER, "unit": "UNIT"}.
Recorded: {"value": 70, "unit": "mph"}
